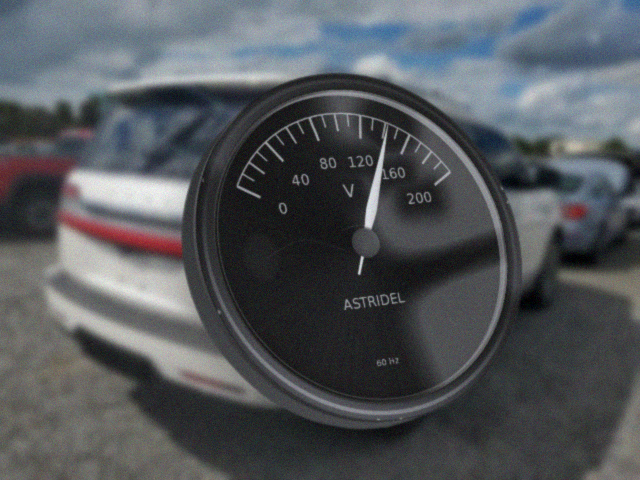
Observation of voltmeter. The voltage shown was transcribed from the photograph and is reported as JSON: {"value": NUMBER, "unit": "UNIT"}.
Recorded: {"value": 140, "unit": "V"}
